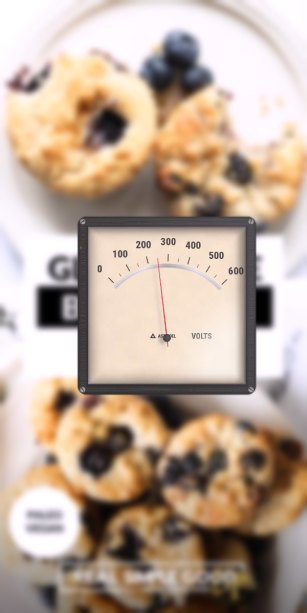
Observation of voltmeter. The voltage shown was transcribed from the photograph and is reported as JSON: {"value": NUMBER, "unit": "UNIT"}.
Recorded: {"value": 250, "unit": "V"}
